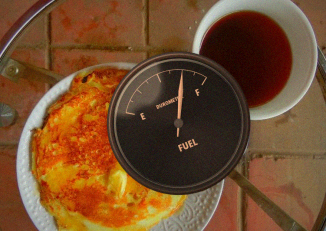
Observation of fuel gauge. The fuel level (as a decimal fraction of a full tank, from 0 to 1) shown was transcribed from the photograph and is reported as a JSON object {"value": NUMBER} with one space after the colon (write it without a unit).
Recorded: {"value": 0.75}
